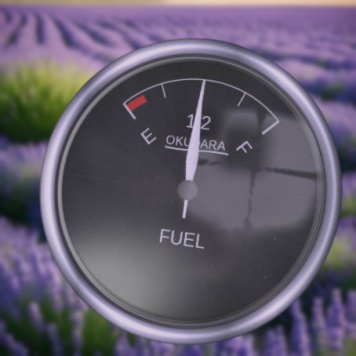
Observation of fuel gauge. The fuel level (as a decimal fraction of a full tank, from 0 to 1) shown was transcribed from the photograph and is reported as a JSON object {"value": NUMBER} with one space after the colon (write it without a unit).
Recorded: {"value": 0.5}
